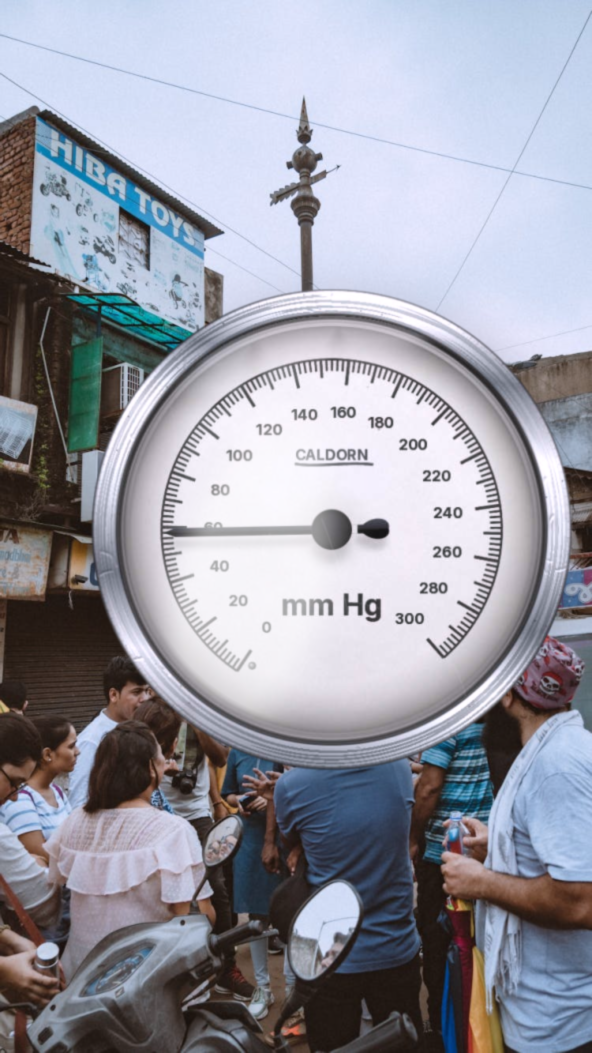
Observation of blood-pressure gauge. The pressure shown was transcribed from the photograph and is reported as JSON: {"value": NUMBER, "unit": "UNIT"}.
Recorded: {"value": 58, "unit": "mmHg"}
